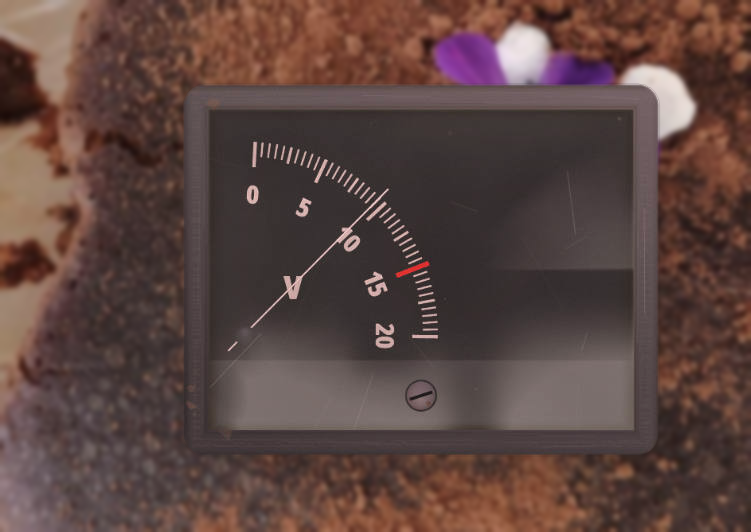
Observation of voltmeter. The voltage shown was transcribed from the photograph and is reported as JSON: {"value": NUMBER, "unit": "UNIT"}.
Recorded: {"value": 9.5, "unit": "V"}
